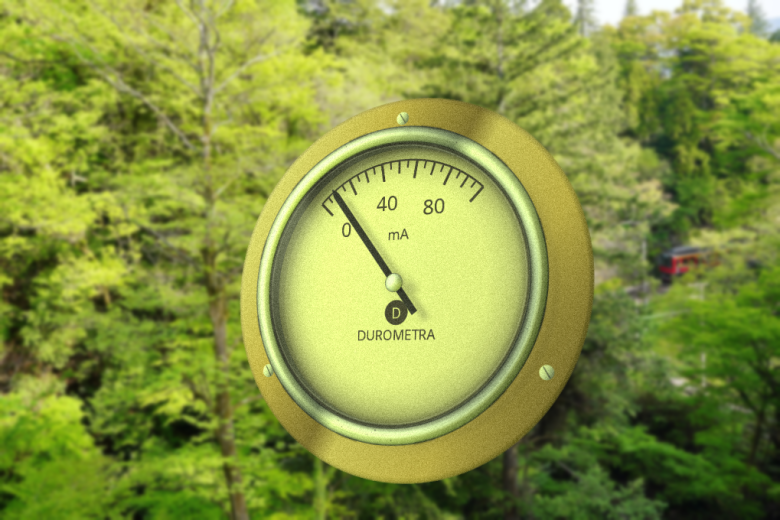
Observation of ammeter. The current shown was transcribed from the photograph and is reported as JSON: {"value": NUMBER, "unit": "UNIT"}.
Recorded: {"value": 10, "unit": "mA"}
